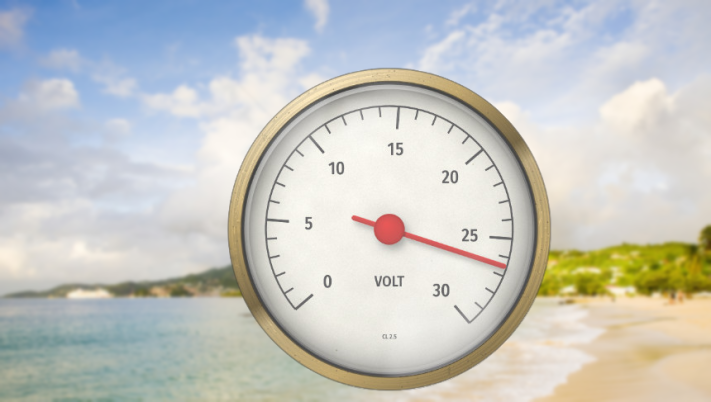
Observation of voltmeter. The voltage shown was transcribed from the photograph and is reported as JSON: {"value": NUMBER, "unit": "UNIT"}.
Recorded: {"value": 26.5, "unit": "V"}
